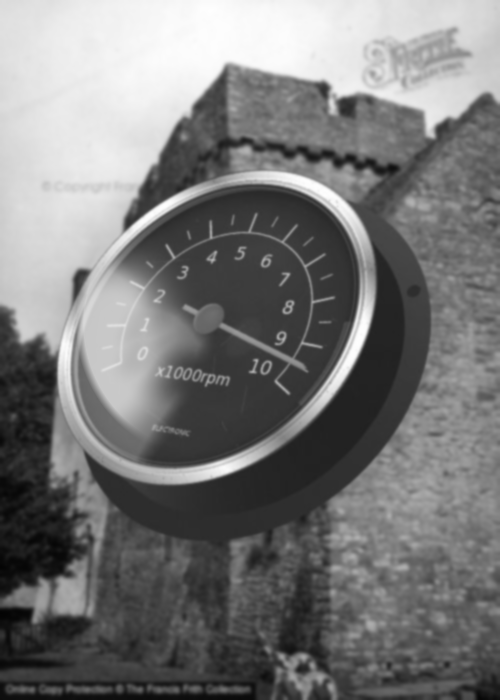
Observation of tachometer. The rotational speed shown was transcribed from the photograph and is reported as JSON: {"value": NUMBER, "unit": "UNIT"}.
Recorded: {"value": 9500, "unit": "rpm"}
